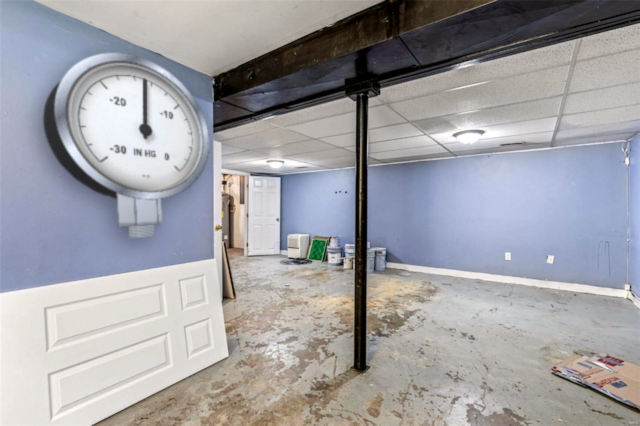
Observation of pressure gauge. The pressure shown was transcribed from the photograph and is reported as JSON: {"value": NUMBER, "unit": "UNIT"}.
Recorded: {"value": -15, "unit": "inHg"}
